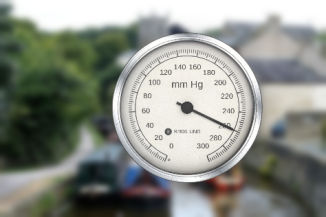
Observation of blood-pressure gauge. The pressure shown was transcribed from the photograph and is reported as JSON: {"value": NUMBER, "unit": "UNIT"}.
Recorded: {"value": 260, "unit": "mmHg"}
